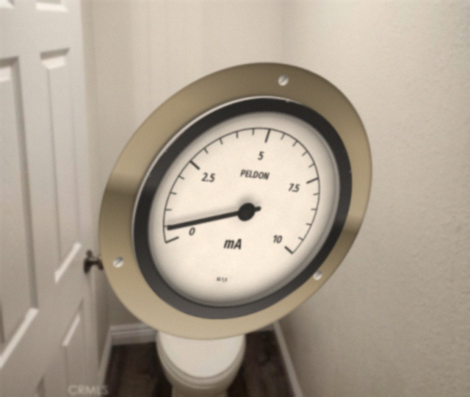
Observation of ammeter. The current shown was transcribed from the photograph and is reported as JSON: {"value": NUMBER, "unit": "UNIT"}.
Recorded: {"value": 0.5, "unit": "mA"}
